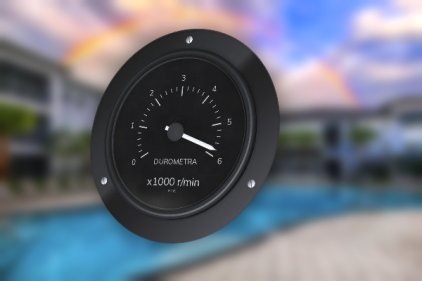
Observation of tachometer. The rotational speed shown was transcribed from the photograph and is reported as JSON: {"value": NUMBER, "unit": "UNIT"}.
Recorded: {"value": 5800, "unit": "rpm"}
